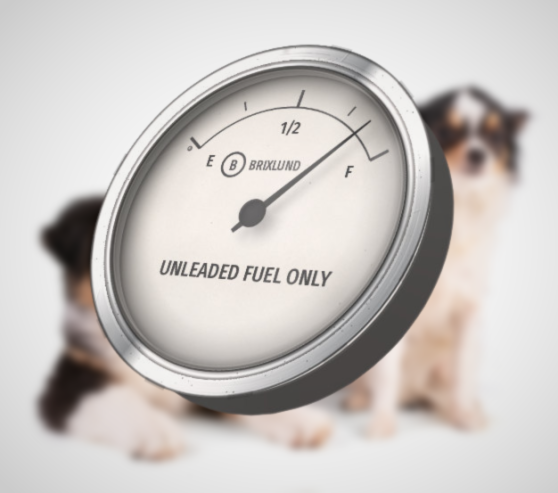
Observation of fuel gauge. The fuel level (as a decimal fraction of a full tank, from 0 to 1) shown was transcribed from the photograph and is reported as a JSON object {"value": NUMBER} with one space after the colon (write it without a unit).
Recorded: {"value": 0.875}
